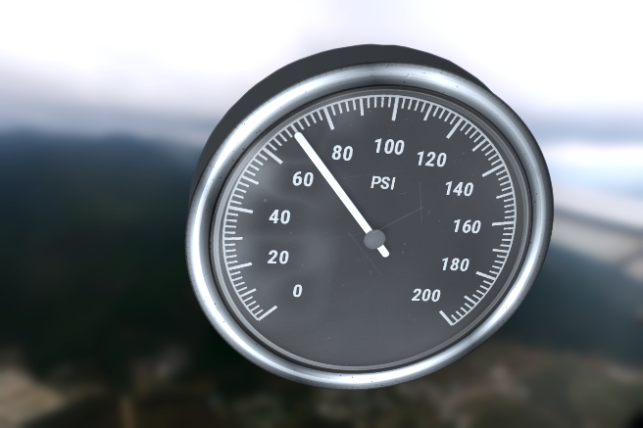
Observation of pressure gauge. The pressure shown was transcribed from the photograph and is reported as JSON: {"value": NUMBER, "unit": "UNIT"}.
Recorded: {"value": 70, "unit": "psi"}
